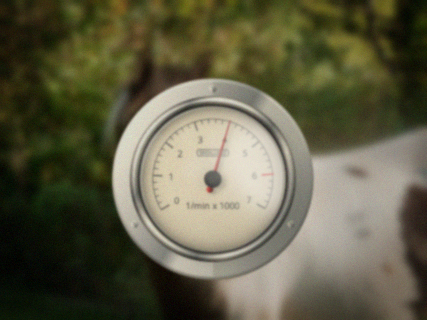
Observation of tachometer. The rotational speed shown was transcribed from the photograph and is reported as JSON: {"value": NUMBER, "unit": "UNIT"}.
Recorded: {"value": 4000, "unit": "rpm"}
